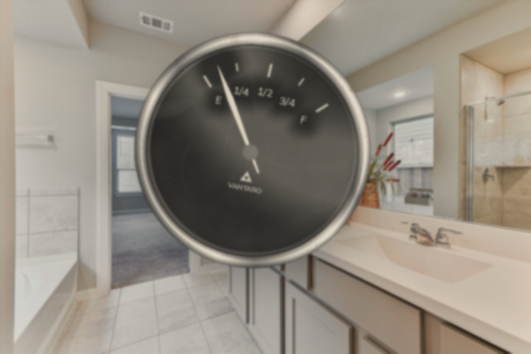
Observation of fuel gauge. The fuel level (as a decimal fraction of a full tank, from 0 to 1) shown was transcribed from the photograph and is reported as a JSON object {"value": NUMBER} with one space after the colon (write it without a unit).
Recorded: {"value": 0.125}
